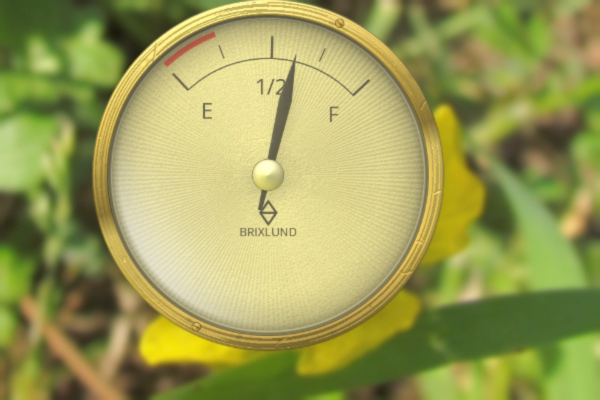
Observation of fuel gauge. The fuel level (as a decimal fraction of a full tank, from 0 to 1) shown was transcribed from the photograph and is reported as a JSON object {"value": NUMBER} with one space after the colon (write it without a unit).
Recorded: {"value": 0.625}
